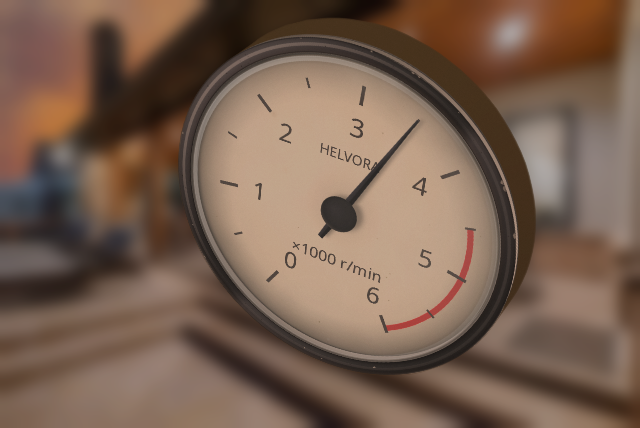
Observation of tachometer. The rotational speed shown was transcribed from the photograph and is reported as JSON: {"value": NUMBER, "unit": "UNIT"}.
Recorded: {"value": 3500, "unit": "rpm"}
